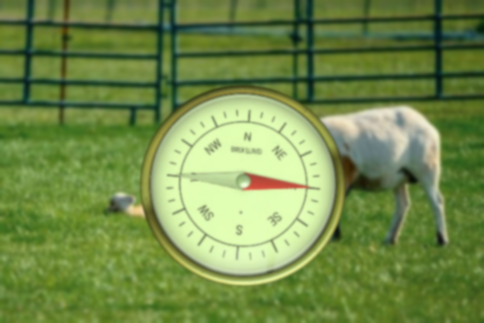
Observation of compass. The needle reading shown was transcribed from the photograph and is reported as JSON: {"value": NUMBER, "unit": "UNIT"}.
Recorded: {"value": 90, "unit": "°"}
